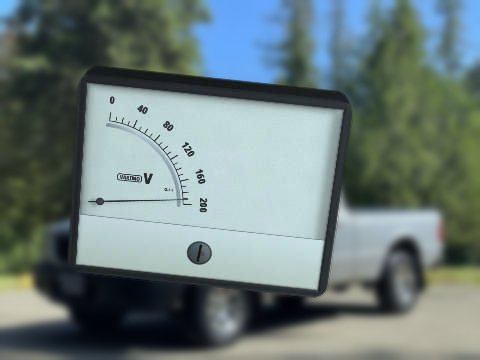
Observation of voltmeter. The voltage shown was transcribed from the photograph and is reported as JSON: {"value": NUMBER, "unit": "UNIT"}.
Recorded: {"value": 190, "unit": "V"}
